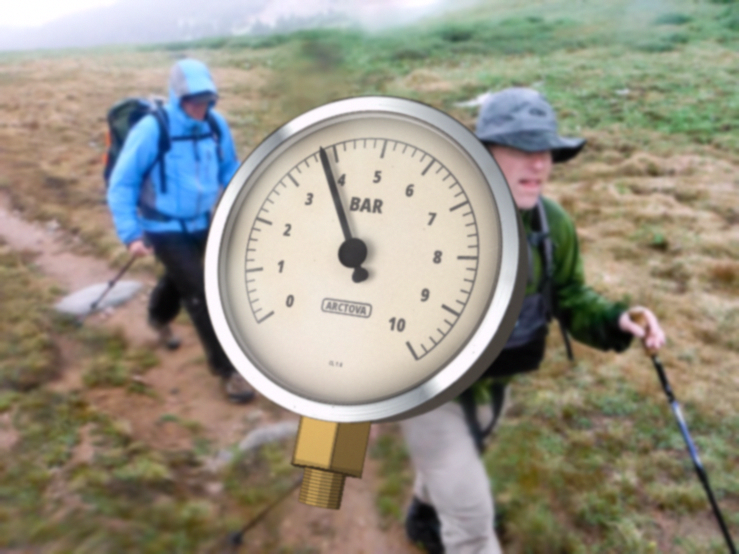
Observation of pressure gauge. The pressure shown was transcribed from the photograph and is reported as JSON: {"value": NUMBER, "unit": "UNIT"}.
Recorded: {"value": 3.8, "unit": "bar"}
